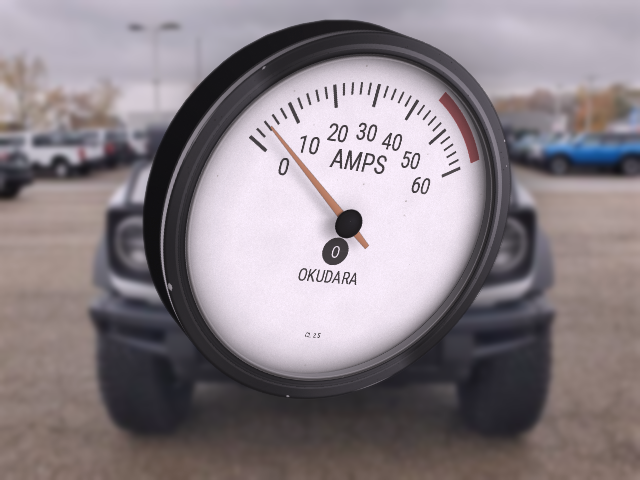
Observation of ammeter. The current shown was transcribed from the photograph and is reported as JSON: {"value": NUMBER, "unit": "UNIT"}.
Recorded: {"value": 4, "unit": "A"}
